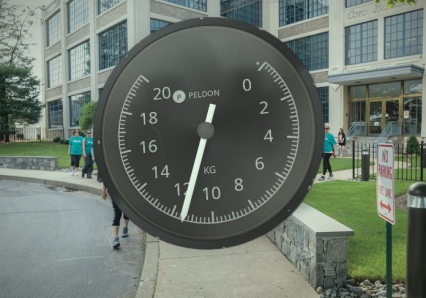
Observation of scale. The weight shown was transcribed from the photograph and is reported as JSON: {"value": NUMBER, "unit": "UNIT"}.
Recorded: {"value": 11.4, "unit": "kg"}
